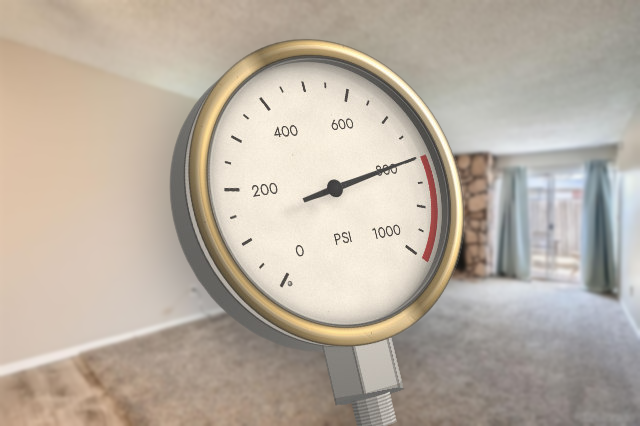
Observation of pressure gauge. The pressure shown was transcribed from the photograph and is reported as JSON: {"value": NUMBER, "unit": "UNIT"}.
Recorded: {"value": 800, "unit": "psi"}
